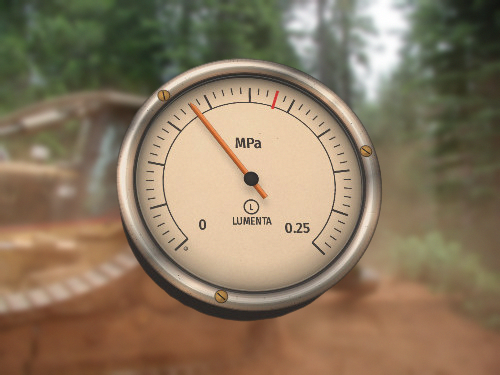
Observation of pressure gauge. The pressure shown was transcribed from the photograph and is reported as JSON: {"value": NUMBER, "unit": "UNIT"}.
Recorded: {"value": 0.09, "unit": "MPa"}
